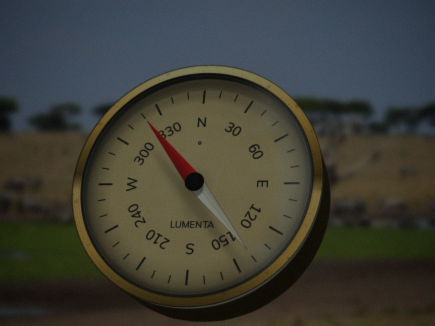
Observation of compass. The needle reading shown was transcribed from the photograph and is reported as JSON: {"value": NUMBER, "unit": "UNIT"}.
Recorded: {"value": 320, "unit": "°"}
